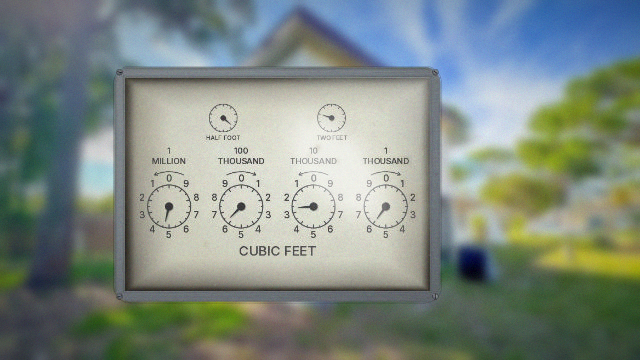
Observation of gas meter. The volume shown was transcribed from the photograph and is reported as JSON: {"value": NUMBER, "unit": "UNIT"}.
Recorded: {"value": 462600, "unit": "ft³"}
